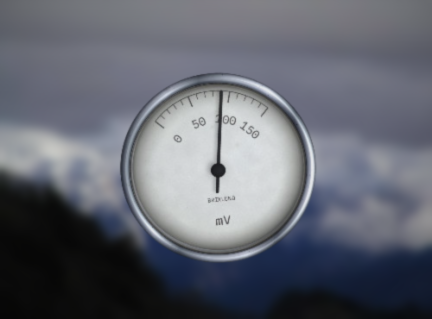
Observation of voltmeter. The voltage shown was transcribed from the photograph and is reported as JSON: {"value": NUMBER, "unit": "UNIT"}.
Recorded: {"value": 90, "unit": "mV"}
